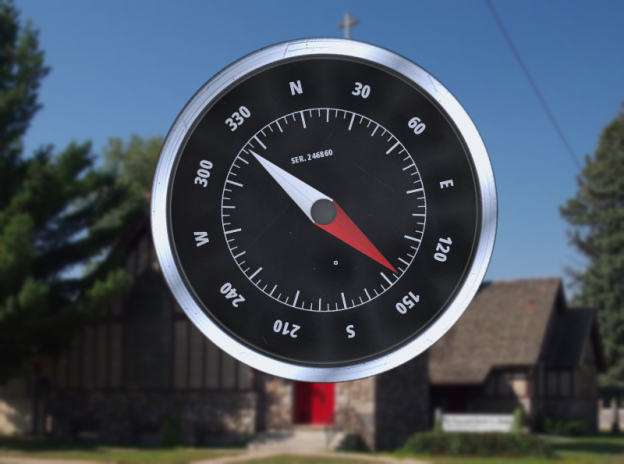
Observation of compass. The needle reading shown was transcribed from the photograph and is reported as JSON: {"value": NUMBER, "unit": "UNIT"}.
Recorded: {"value": 142.5, "unit": "°"}
